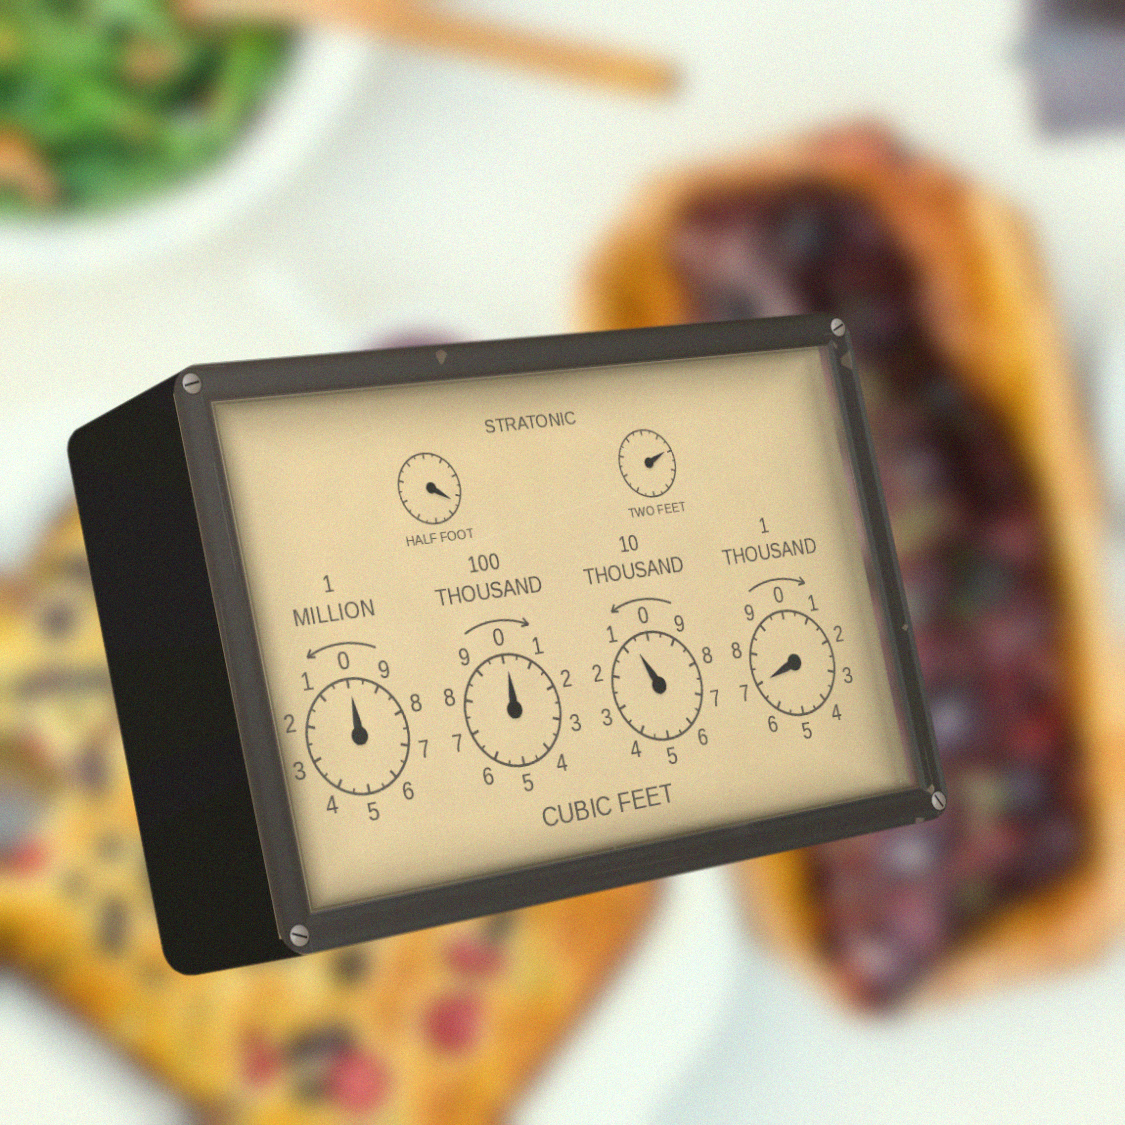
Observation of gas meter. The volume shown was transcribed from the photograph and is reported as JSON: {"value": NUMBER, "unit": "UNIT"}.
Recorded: {"value": 700, "unit": "ft³"}
